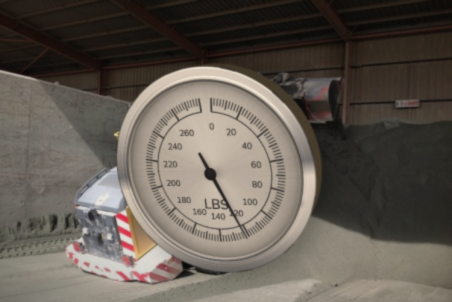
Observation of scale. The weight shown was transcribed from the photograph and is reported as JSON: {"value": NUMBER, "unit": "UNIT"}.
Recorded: {"value": 120, "unit": "lb"}
